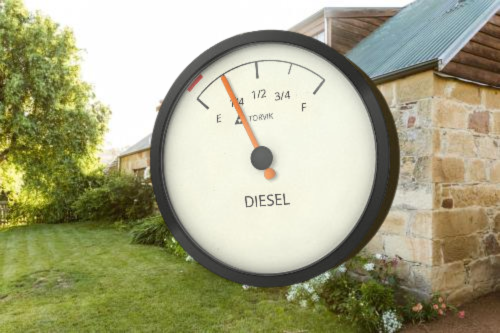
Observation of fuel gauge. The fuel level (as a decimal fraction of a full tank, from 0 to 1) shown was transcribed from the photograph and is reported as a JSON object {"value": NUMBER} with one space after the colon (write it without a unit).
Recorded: {"value": 0.25}
